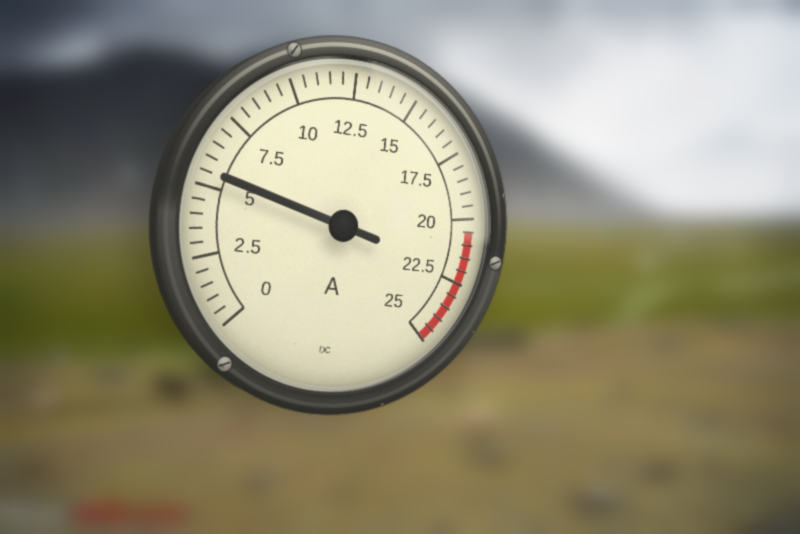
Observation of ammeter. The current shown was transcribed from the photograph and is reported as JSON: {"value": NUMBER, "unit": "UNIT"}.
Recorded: {"value": 5.5, "unit": "A"}
